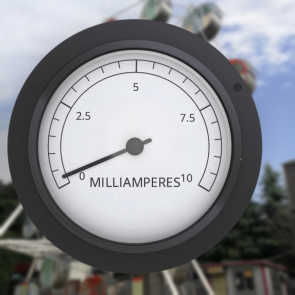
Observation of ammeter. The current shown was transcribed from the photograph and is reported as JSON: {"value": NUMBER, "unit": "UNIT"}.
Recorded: {"value": 0.25, "unit": "mA"}
